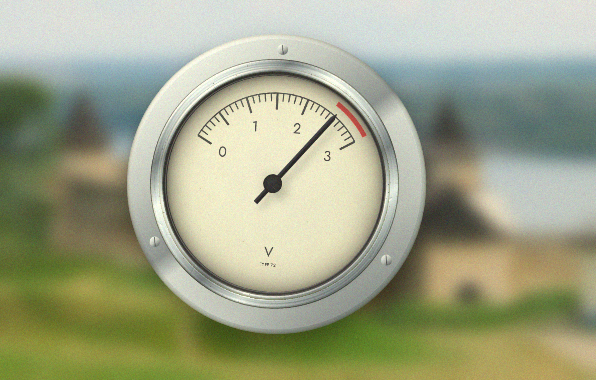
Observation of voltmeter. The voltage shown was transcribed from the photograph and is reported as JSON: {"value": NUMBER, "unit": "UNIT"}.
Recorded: {"value": 2.5, "unit": "V"}
